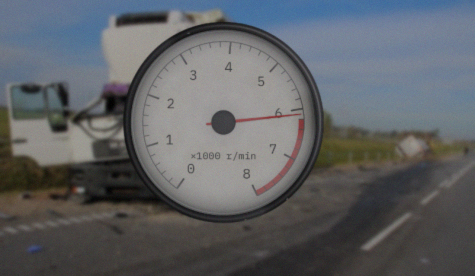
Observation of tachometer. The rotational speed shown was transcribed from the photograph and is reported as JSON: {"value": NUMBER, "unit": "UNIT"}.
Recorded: {"value": 6100, "unit": "rpm"}
